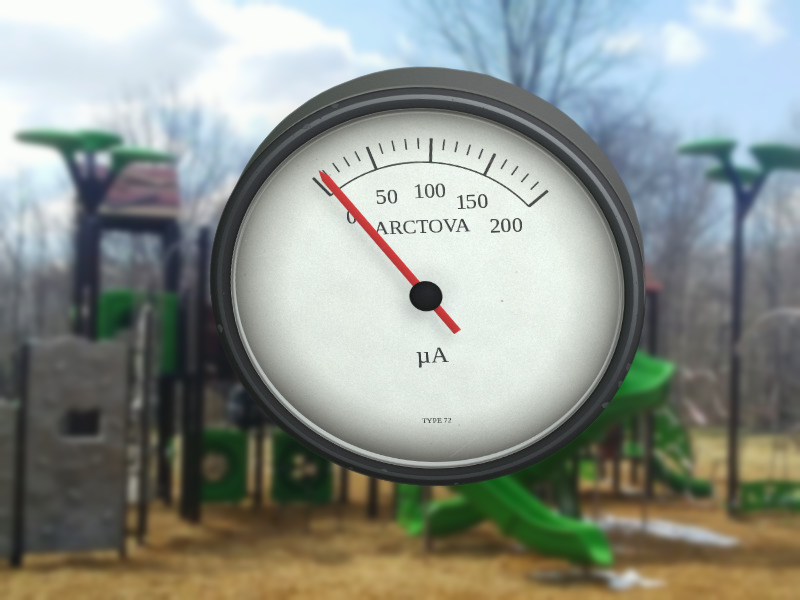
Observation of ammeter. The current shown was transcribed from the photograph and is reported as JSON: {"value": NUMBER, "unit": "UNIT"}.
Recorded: {"value": 10, "unit": "µA"}
